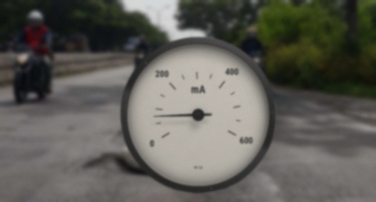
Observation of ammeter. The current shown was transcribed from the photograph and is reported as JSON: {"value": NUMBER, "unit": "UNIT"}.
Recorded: {"value": 75, "unit": "mA"}
